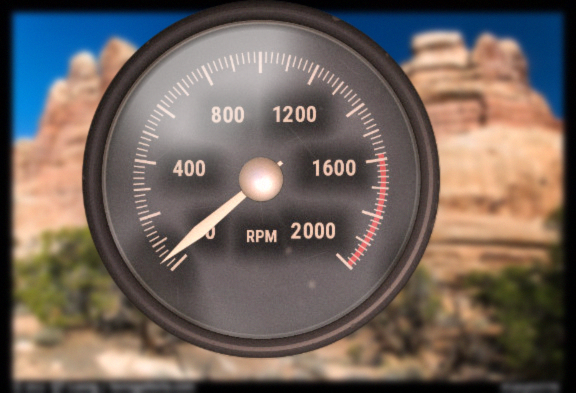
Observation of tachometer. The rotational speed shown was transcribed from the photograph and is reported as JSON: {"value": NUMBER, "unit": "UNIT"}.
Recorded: {"value": 40, "unit": "rpm"}
